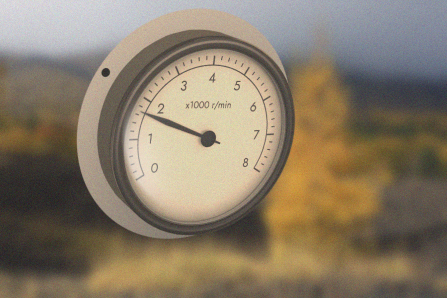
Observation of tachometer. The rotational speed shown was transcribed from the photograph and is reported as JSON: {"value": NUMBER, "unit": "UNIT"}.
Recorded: {"value": 1700, "unit": "rpm"}
